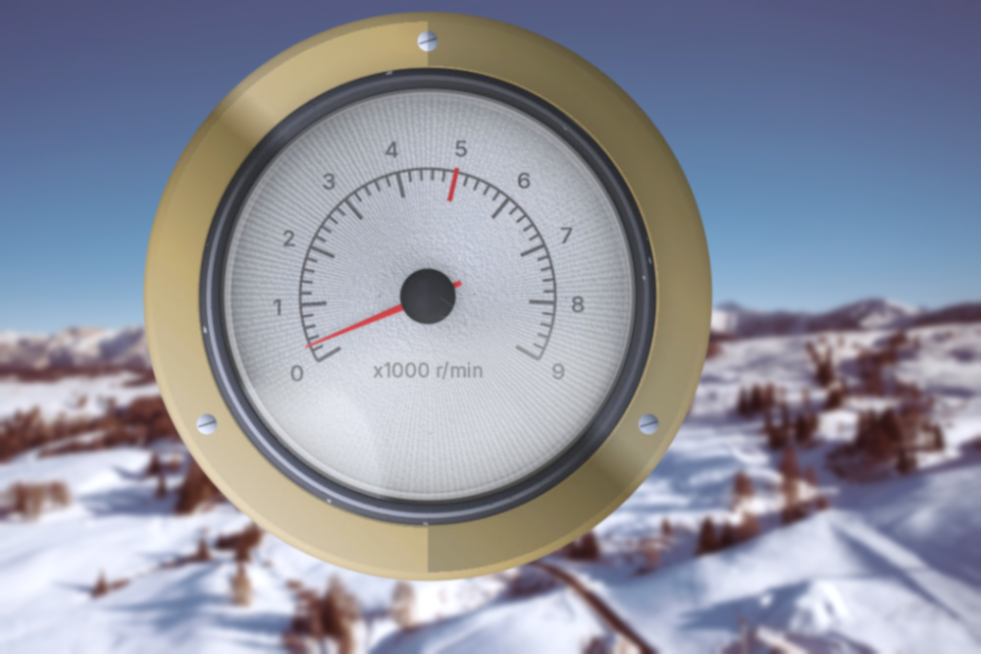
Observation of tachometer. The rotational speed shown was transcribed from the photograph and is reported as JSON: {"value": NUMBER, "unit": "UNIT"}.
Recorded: {"value": 300, "unit": "rpm"}
